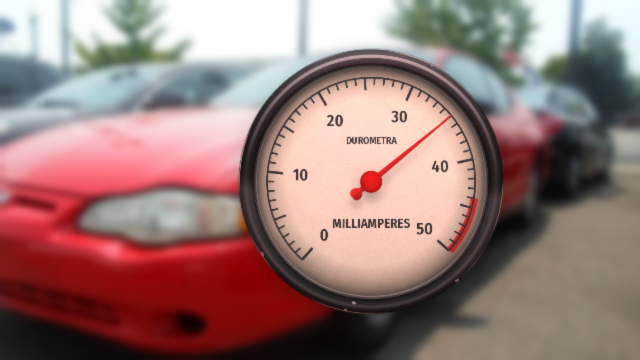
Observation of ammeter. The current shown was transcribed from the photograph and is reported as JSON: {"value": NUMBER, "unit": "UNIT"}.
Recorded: {"value": 35, "unit": "mA"}
